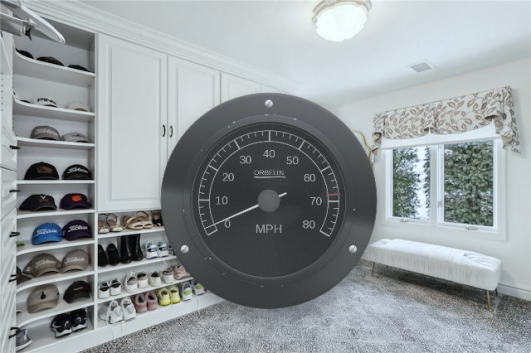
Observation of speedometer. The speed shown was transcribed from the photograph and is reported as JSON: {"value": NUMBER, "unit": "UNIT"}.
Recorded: {"value": 2, "unit": "mph"}
